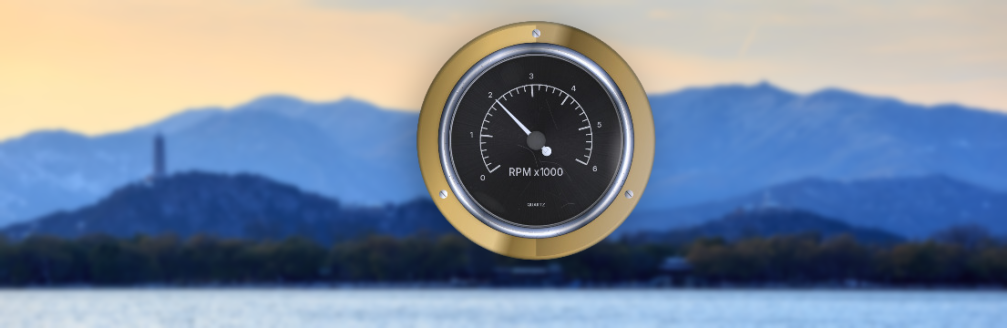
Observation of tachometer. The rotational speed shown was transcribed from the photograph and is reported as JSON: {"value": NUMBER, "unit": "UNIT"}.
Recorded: {"value": 2000, "unit": "rpm"}
